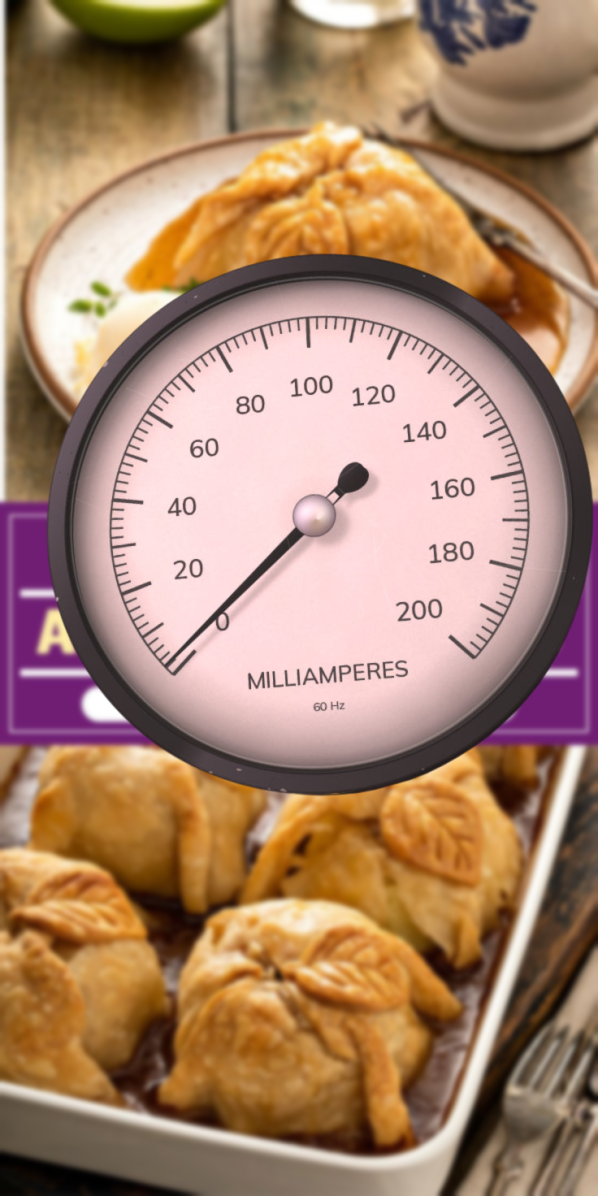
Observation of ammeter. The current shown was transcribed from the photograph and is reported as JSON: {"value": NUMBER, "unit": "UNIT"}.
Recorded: {"value": 2, "unit": "mA"}
